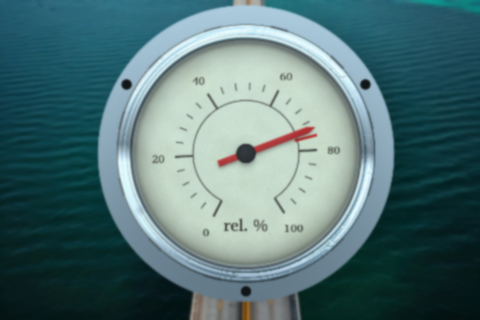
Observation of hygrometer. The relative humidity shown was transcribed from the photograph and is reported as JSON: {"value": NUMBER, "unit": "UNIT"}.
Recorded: {"value": 74, "unit": "%"}
